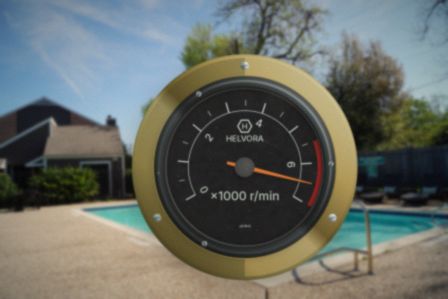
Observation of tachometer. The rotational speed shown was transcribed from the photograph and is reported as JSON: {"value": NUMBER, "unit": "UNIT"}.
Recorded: {"value": 6500, "unit": "rpm"}
